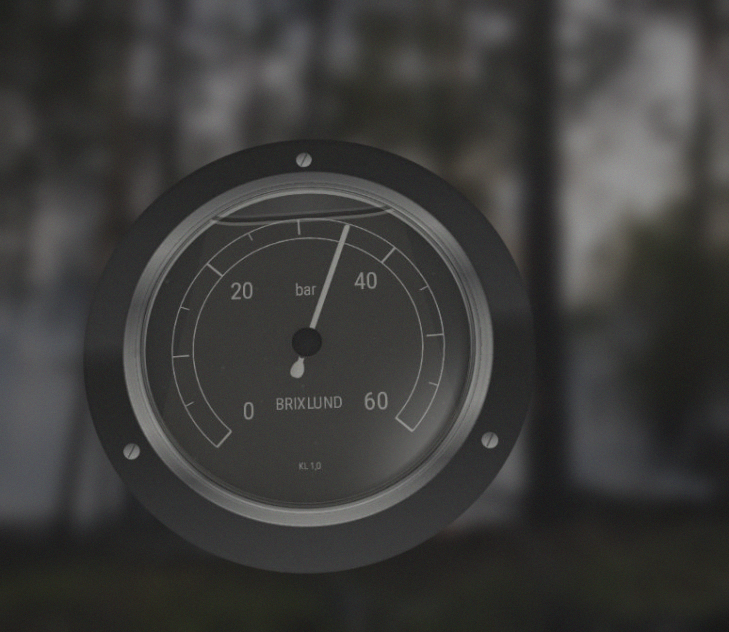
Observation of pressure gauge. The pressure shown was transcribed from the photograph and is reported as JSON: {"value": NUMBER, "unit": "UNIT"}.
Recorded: {"value": 35, "unit": "bar"}
